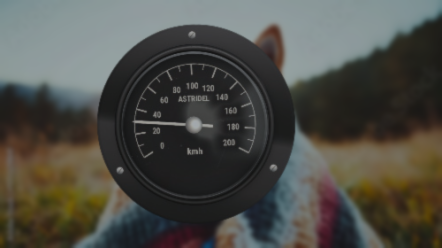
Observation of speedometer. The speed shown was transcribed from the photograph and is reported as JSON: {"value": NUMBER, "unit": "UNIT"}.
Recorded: {"value": 30, "unit": "km/h"}
